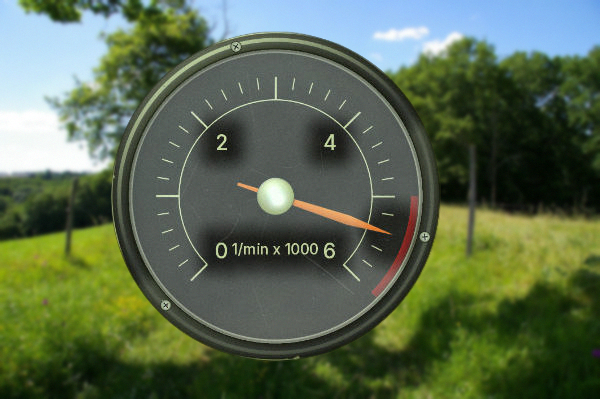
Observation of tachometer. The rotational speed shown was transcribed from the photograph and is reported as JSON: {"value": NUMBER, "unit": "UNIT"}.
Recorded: {"value": 5400, "unit": "rpm"}
